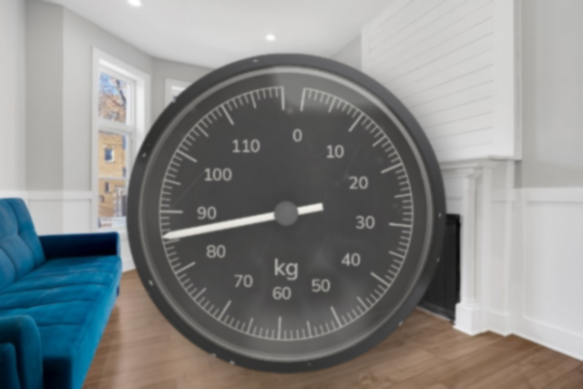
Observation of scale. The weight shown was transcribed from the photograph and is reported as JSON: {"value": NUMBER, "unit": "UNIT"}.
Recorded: {"value": 86, "unit": "kg"}
